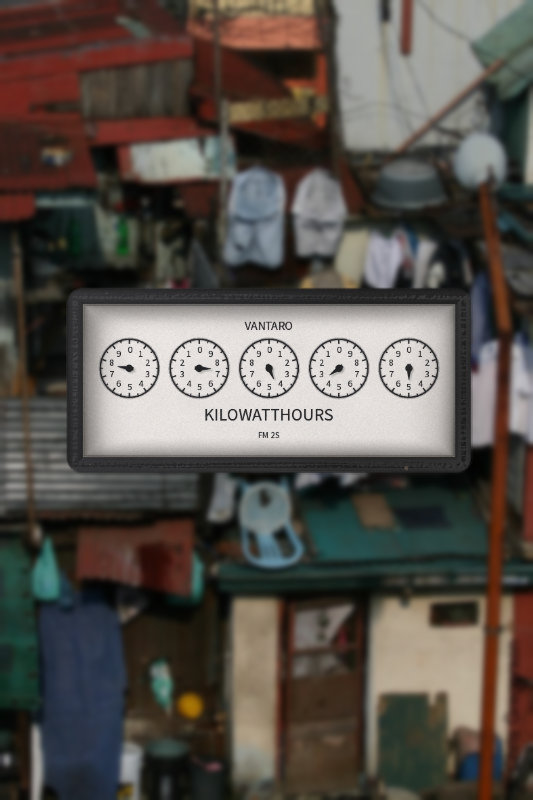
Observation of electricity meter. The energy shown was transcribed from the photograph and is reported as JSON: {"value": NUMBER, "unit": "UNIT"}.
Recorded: {"value": 77435, "unit": "kWh"}
